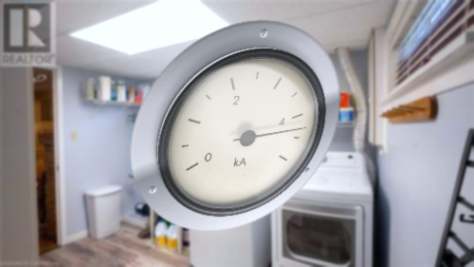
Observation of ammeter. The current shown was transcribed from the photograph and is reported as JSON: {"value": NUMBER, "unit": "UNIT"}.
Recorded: {"value": 4.25, "unit": "kA"}
